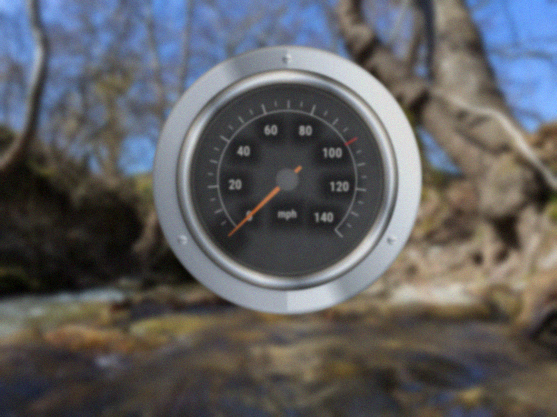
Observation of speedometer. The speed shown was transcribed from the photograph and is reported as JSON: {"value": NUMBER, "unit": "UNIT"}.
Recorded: {"value": 0, "unit": "mph"}
